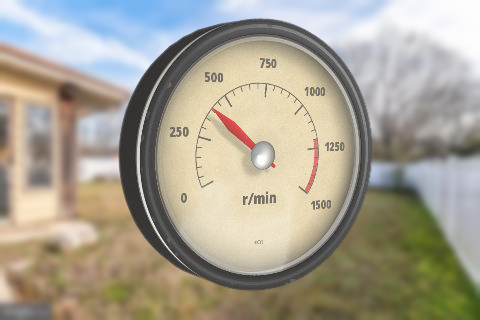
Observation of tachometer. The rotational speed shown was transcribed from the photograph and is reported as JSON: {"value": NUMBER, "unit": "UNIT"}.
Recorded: {"value": 400, "unit": "rpm"}
